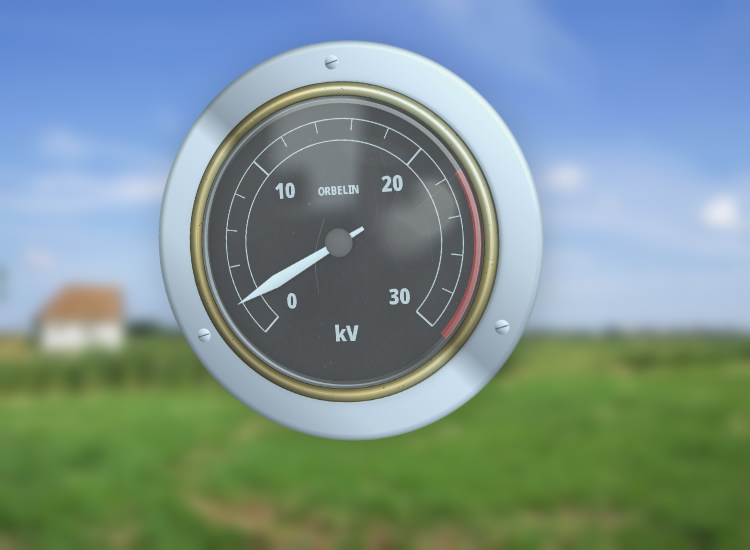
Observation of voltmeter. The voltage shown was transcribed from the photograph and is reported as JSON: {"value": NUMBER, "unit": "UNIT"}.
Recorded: {"value": 2, "unit": "kV"}
